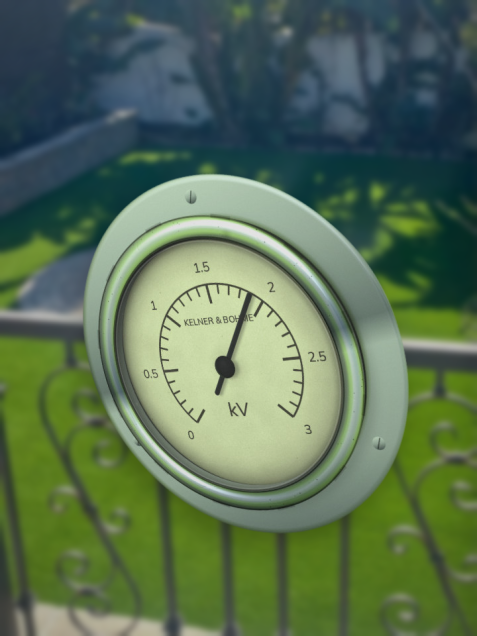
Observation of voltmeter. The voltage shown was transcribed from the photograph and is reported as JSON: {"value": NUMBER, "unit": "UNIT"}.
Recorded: {"value": 1.9, "unit": "kV"}
